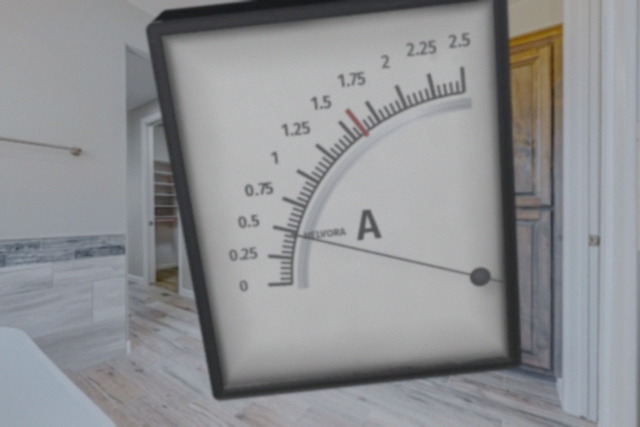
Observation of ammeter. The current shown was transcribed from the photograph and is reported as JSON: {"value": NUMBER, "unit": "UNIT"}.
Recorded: {"value": 0.5, "unit": "A"}
